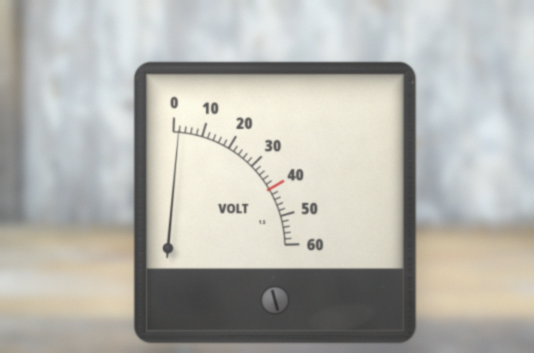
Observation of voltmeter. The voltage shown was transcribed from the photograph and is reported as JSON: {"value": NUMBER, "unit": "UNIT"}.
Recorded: {"value": 2, "unit": "V"}
